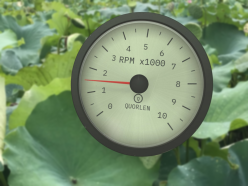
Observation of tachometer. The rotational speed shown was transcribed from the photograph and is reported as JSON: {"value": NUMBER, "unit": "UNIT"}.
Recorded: {"value": 1500, "unit": "rpm"}
